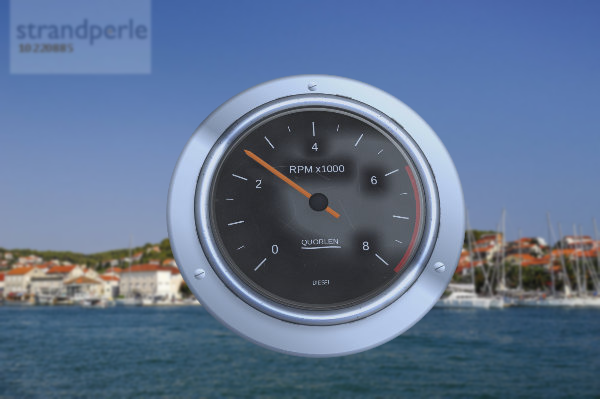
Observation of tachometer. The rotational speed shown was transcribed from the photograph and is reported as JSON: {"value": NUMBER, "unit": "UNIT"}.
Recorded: {"value": 2500, "unit": "rpm"}
